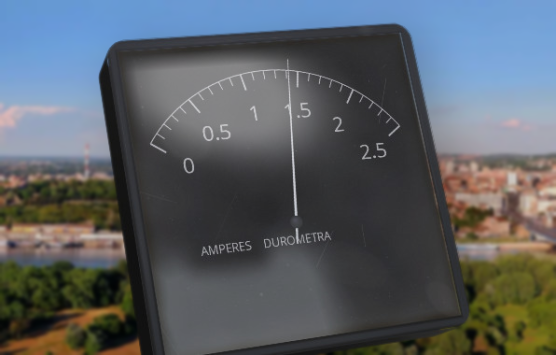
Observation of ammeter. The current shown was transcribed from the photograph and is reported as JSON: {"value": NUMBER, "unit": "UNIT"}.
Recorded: {"value": 1.4, "unit": "A"}
